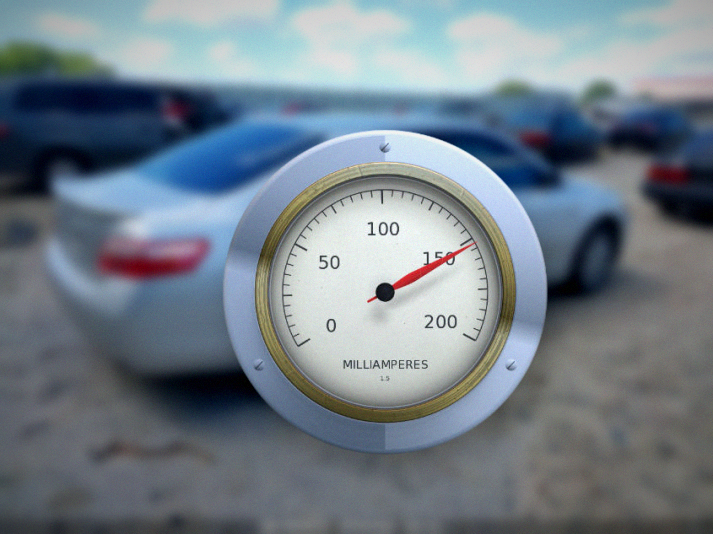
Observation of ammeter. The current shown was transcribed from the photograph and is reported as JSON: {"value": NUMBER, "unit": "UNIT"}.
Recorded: {"value": 152.5, "unit": "mA"}
